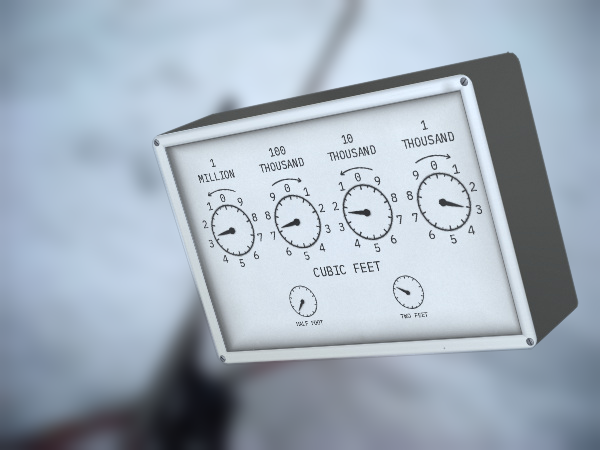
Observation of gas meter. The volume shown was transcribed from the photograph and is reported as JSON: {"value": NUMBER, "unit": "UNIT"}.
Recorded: {"value": 272300, "unit": "ft³"}
